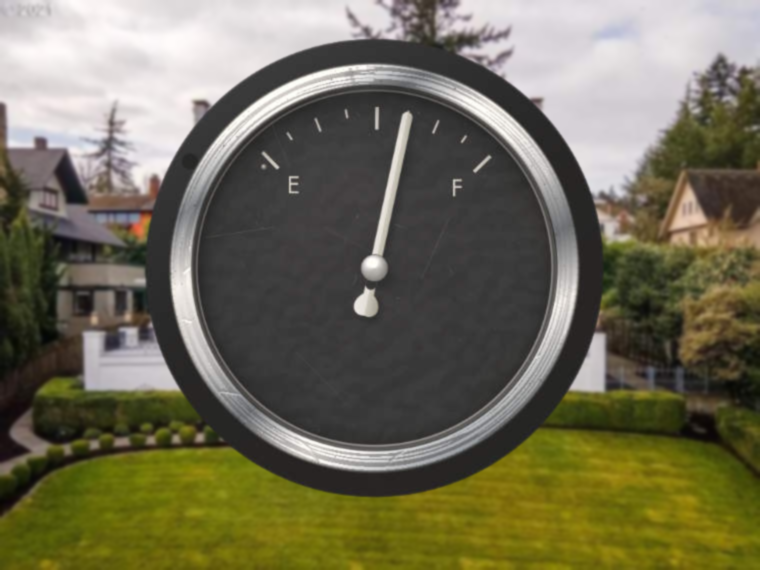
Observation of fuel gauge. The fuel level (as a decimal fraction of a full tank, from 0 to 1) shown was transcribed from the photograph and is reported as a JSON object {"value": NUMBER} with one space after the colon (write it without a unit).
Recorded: {"value": 0.625}
